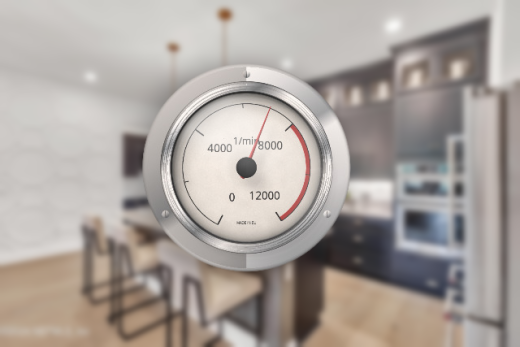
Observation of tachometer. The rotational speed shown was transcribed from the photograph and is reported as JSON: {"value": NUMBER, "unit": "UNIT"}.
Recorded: {"value": 7000, "unit": "rpm"}
